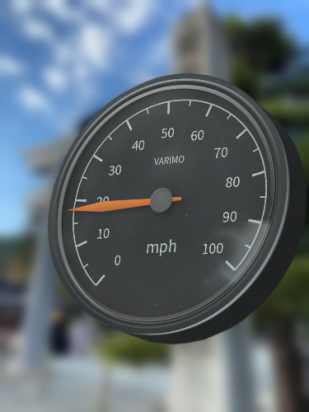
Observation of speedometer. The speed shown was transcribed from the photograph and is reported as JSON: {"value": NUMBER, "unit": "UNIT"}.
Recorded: {"value": 17.5, "unit": "mph"}
